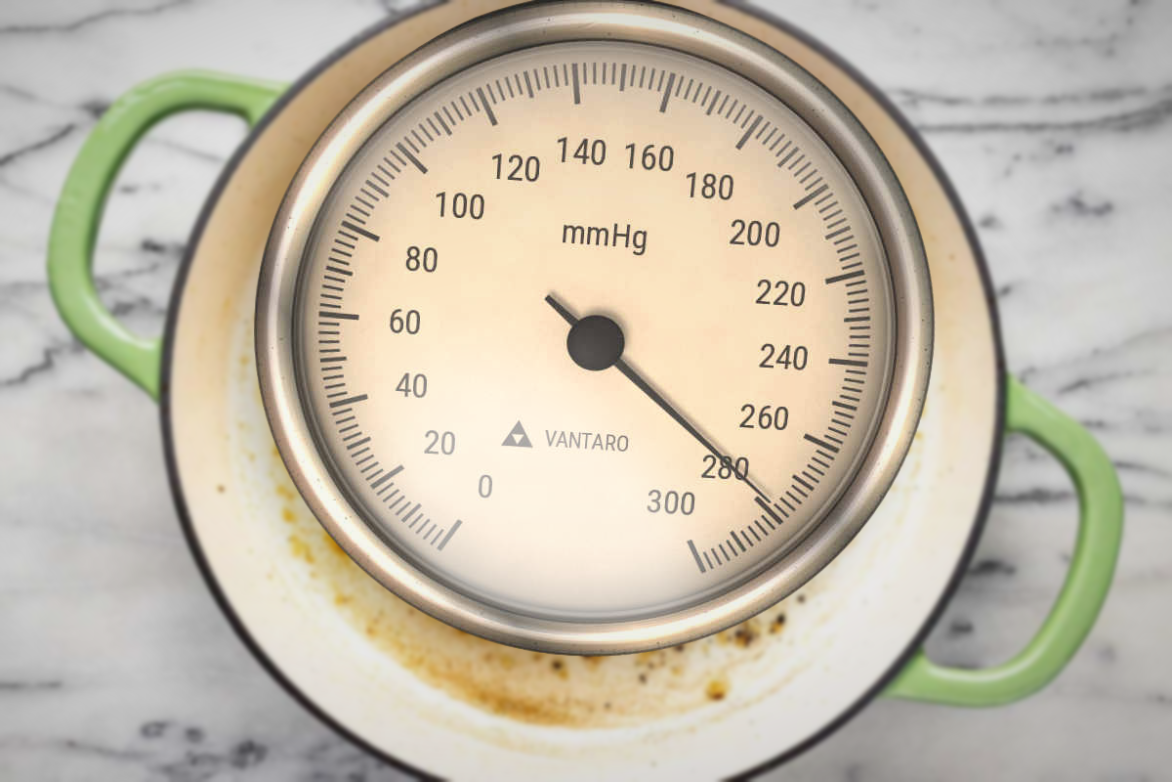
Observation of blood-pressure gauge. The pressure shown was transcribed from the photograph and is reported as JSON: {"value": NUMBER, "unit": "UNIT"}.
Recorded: {"value": 278, "unit": "mmHg"}
